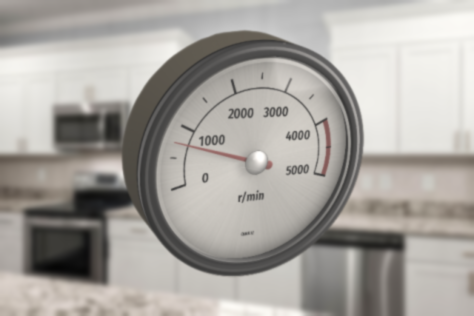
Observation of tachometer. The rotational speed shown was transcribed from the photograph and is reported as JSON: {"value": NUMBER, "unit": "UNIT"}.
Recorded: {"value": 750, "unit": "rpm"}
